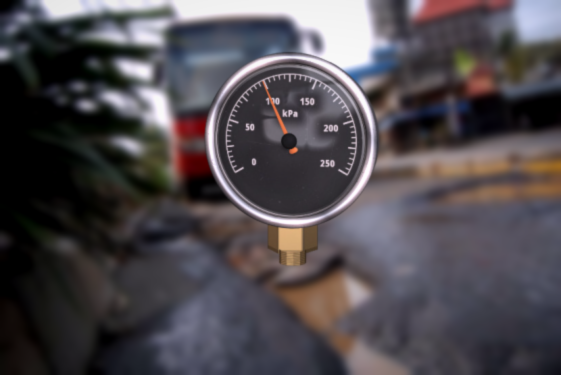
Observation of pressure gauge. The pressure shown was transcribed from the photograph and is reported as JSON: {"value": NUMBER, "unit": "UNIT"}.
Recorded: {"value": 100, "unit": "kPa"}
